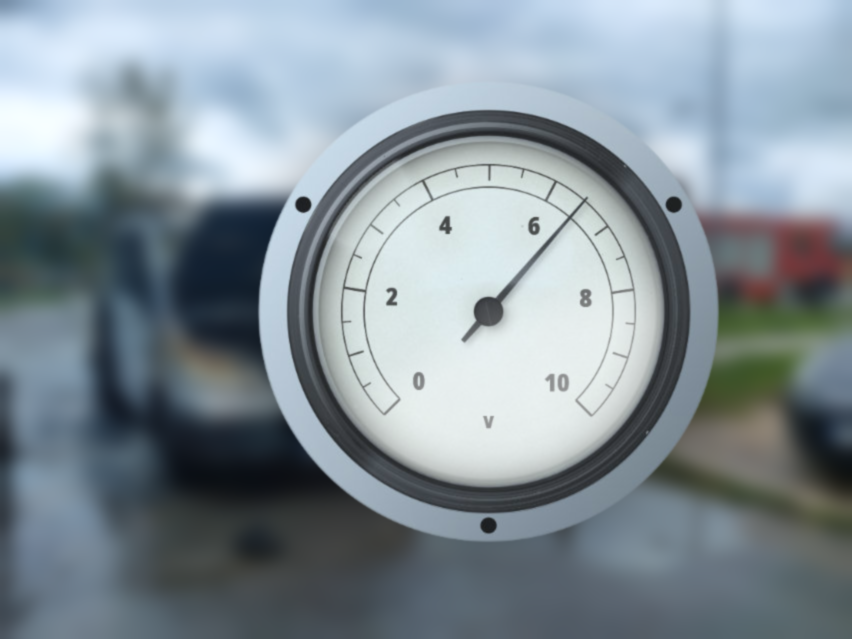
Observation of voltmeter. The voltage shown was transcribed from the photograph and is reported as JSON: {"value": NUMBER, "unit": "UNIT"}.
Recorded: {"value": 6.5, "unit": "V"}
